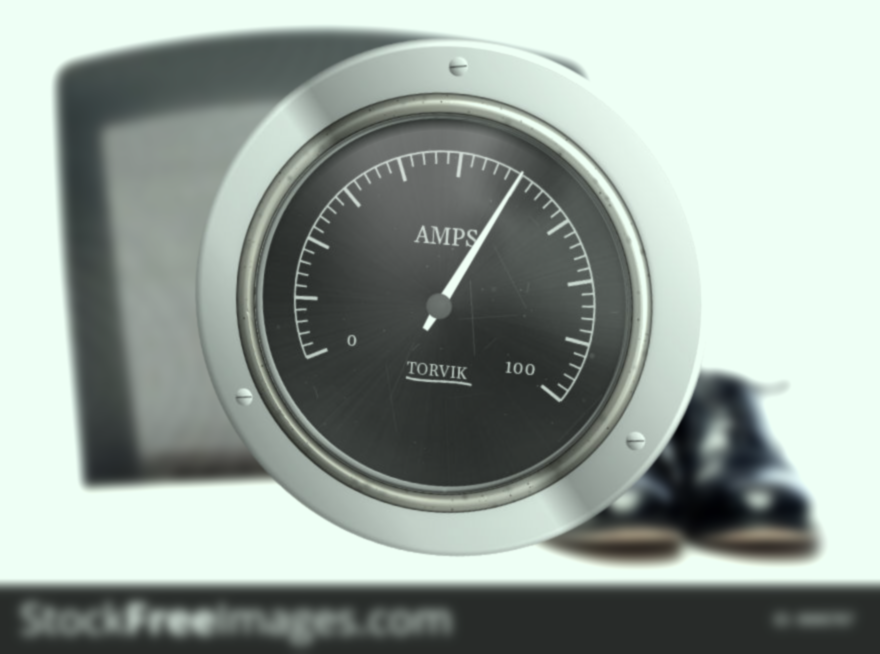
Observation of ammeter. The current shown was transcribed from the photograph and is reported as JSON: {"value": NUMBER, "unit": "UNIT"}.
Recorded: {"value": 60, "unit": "A"}
